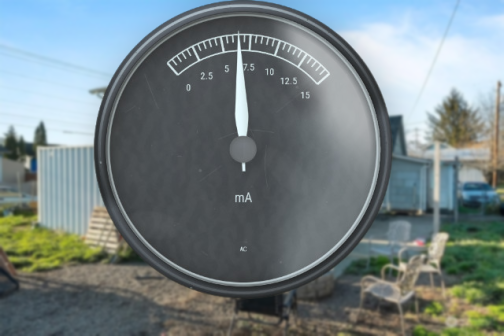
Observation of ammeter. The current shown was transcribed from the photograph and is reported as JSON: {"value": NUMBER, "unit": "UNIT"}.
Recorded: {"value": 6.5, "unit": "mA"}
